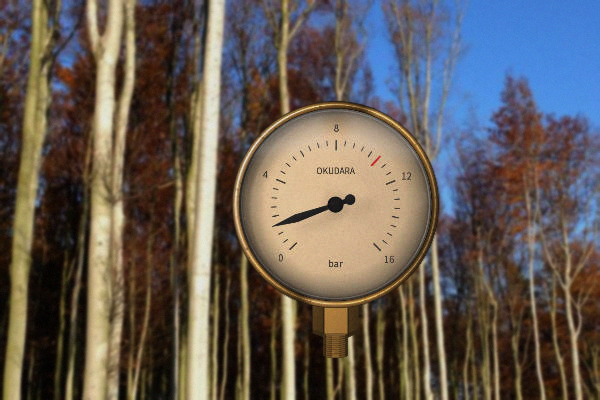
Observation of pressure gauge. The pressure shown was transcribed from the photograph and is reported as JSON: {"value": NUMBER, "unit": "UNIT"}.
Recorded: {"value": 1.5, "unit": "bar"}
